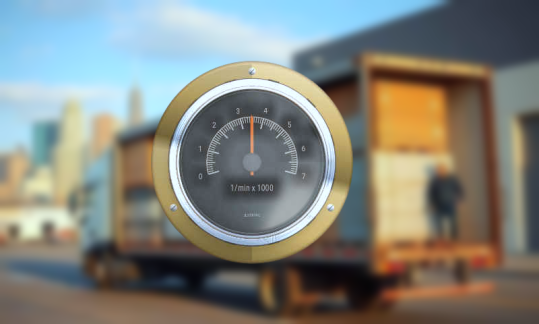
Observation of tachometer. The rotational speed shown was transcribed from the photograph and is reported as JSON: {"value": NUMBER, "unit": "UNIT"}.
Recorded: {"value": 3500, "unit": "rpm"}
